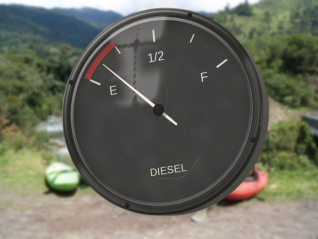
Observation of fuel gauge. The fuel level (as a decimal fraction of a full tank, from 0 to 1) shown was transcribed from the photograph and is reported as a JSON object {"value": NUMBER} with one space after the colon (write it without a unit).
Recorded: {"value": 0.125}
